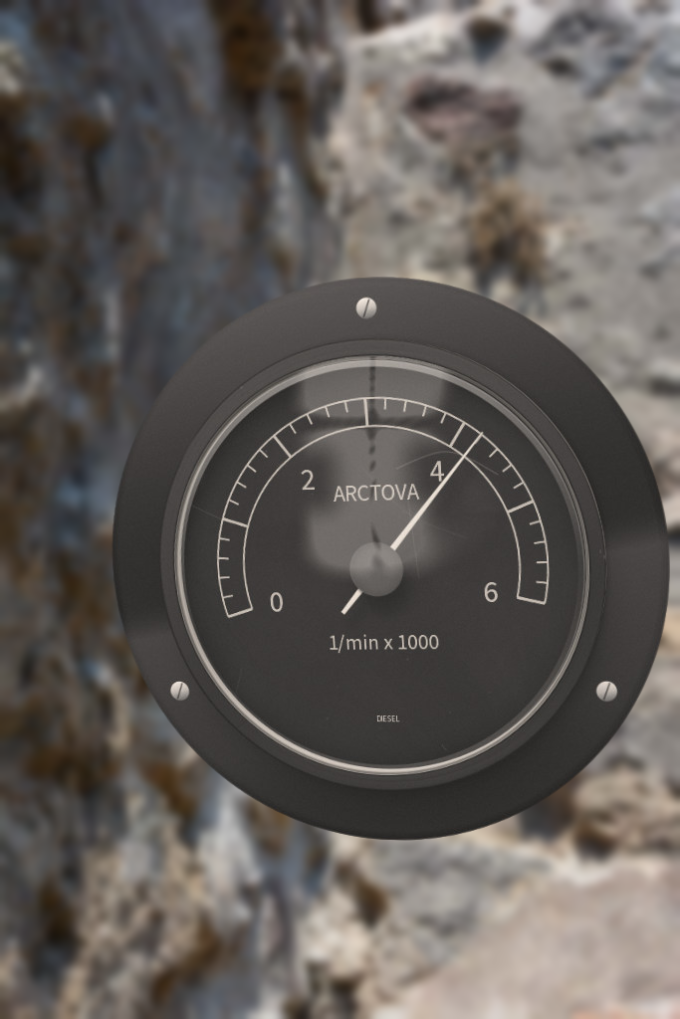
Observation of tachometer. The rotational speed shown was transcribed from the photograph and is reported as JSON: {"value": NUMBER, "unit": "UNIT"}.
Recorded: {"value": 4200, "unit": "rpm"}
